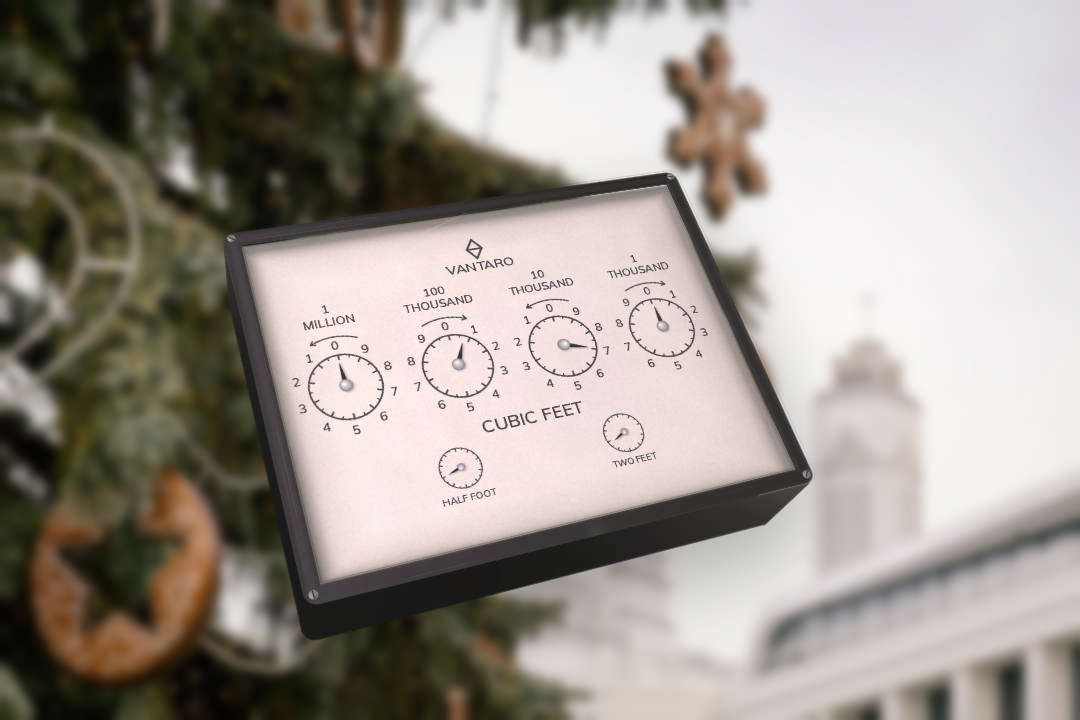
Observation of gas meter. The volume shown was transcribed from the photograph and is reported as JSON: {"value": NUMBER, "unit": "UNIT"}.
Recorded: {"value": 7000, "unit": "ft³"}
